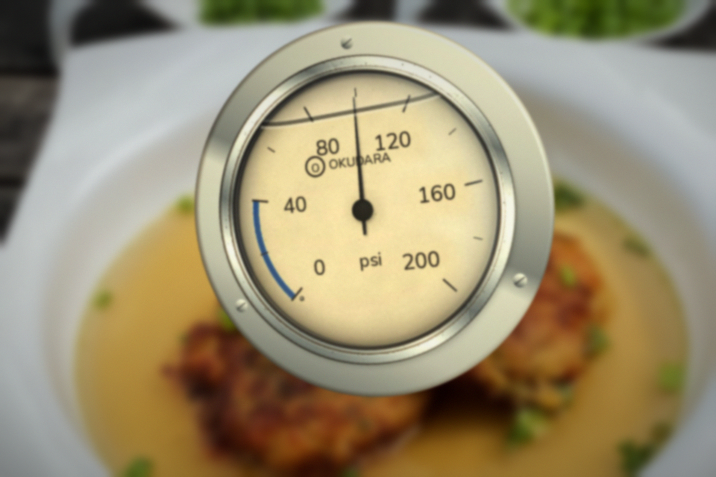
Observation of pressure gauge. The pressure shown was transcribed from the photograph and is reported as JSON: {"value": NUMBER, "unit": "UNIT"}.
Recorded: {"value": 100, "unit": "psi"}
